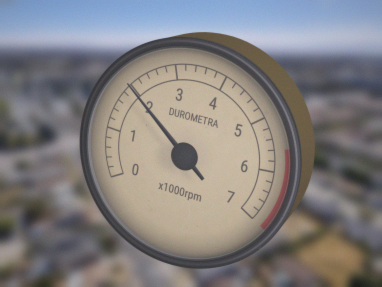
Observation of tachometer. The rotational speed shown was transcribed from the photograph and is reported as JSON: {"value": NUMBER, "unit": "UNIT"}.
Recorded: {"value": 2000, "unit": "rpm"}
